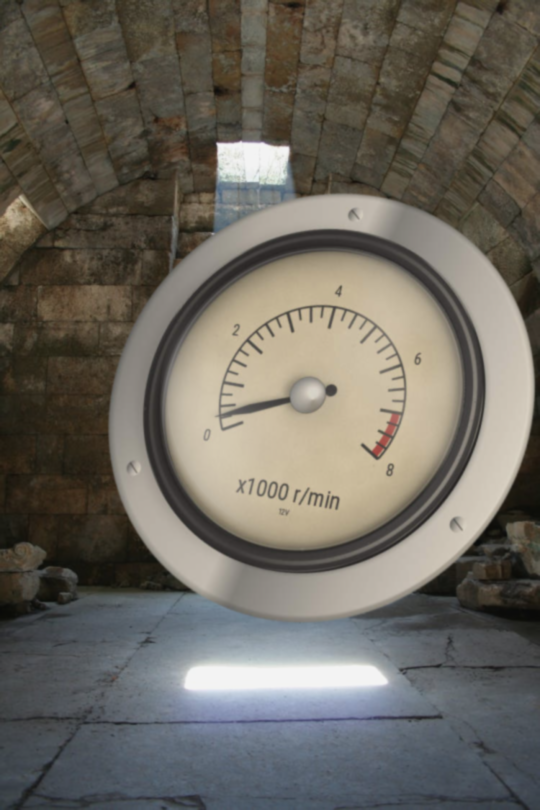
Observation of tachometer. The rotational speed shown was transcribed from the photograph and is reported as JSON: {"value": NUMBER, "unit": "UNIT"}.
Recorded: {"value": 250, "unit": "rpm"}
